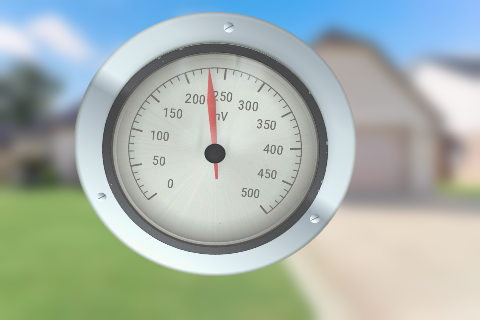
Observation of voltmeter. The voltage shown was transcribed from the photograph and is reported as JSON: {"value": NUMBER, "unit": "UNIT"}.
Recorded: {"value": 230, "unit": "mV"}
